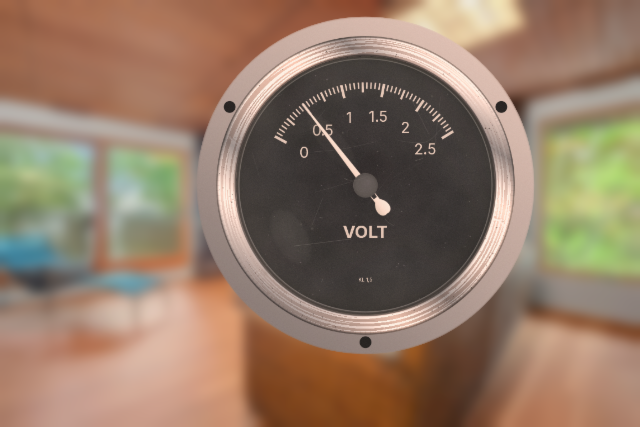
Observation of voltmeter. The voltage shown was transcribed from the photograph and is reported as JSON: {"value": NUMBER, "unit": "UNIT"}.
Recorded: {"value": 0.5, "unit": "V"}
